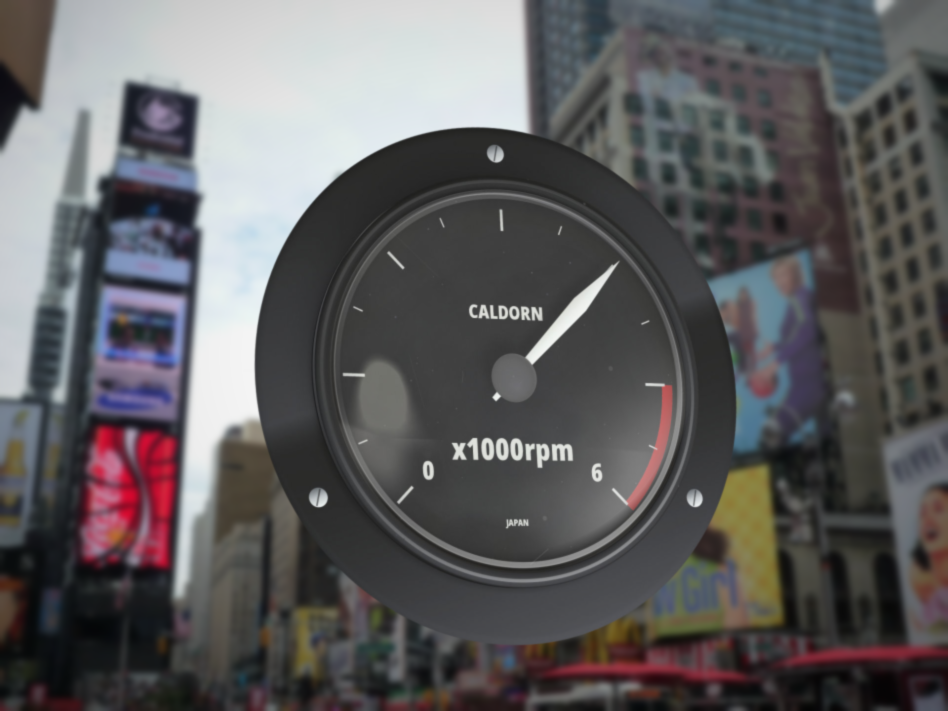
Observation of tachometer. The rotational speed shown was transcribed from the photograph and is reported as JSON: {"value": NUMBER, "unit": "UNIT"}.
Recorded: {"value": 4000, "unit": "rpm"}
